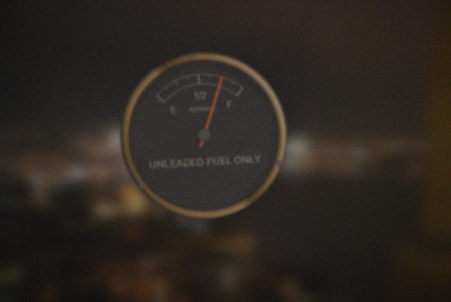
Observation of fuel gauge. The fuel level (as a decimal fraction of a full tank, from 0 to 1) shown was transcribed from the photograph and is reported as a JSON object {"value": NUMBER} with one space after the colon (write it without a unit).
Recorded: {"value": 0.75}
